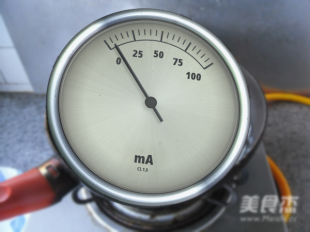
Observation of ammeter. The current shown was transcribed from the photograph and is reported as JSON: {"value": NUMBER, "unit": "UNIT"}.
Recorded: {"value": 5, "unit": "mA"}
